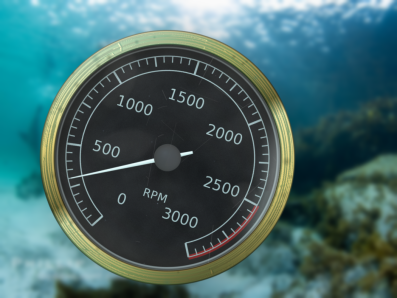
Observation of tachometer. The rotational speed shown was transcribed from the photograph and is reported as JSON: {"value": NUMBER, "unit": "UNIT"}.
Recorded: {"value": 300, "unit": "rpm"}
